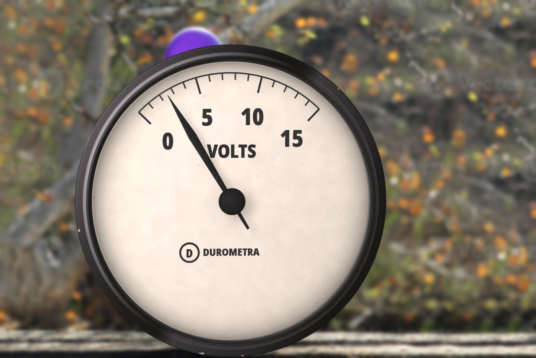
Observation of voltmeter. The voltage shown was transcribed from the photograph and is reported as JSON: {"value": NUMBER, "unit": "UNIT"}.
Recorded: {"value": 2.5, "unit": "V"}
